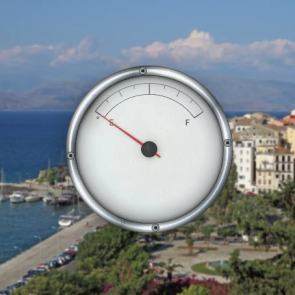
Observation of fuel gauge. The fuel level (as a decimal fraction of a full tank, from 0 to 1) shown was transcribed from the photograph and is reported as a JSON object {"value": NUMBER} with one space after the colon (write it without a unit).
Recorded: {"value": 0}
